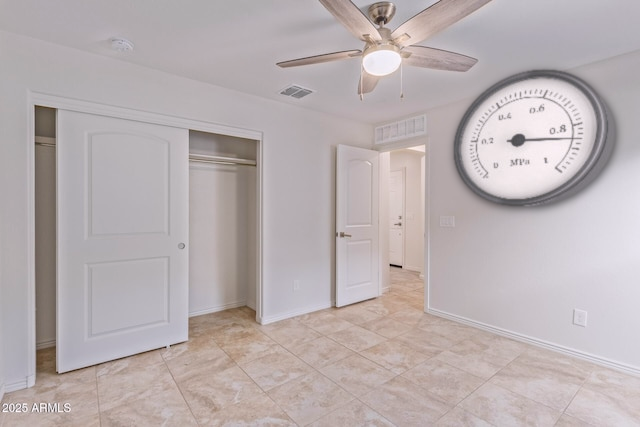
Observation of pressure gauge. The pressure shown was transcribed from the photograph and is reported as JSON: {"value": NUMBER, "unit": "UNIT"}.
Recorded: {"value": 0.86, "unit": "MPa"}
